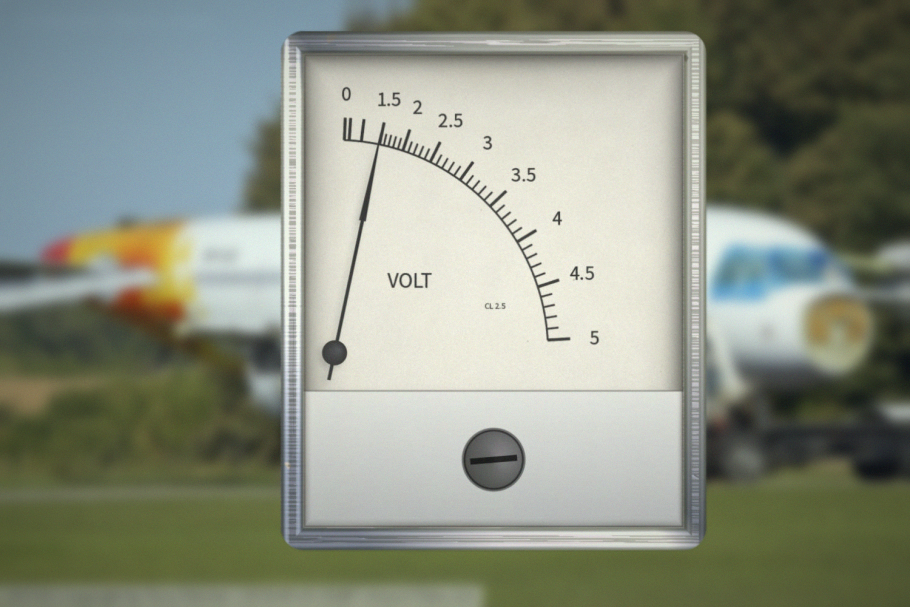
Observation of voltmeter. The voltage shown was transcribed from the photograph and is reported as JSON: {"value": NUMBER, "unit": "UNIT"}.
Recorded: {"value": 1.5, "unit": "V"}
